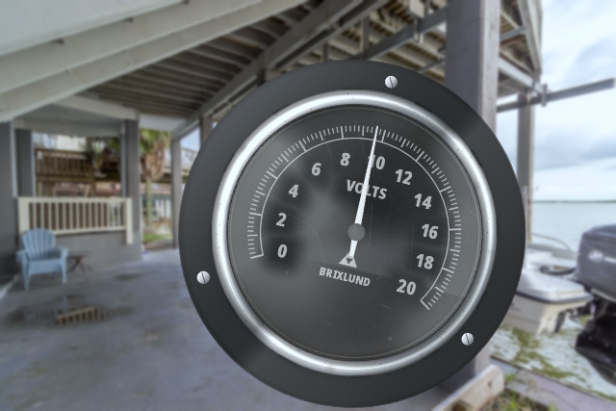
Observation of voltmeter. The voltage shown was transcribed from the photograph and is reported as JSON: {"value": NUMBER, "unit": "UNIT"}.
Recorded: {"value": 9.6, "unit": "V"}
